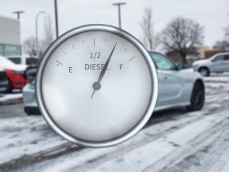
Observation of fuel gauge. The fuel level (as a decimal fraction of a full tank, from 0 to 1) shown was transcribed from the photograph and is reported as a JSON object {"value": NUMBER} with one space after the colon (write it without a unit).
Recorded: {"value": 0.75}
